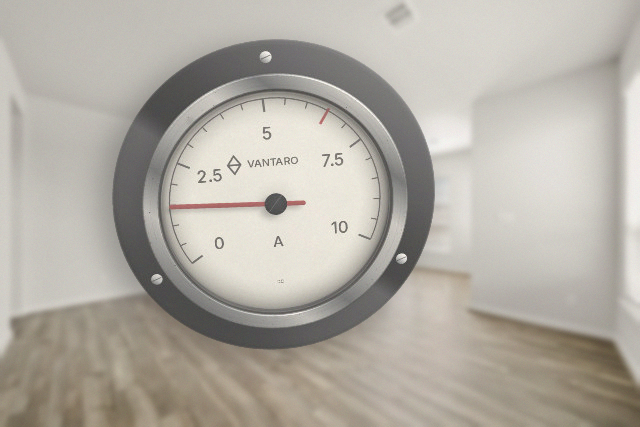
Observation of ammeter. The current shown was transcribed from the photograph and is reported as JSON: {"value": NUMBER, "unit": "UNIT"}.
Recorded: {"value": 1.5, "unit": "A"}
